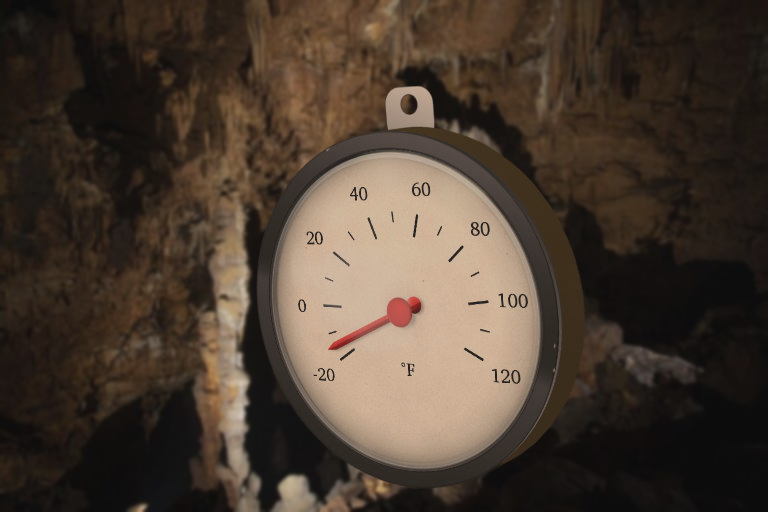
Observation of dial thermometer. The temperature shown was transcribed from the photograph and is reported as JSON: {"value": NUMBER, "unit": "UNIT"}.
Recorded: {"value": -15, "unit": "°F"}
